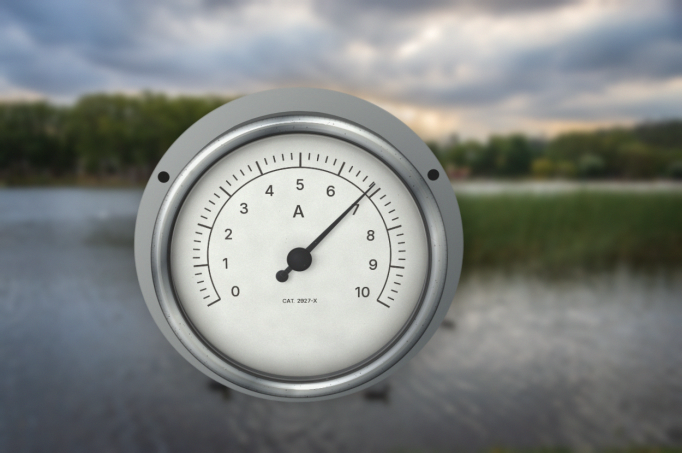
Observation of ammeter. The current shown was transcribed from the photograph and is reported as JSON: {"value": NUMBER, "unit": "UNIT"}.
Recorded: {"value": 6.8, "unit": "A"}
